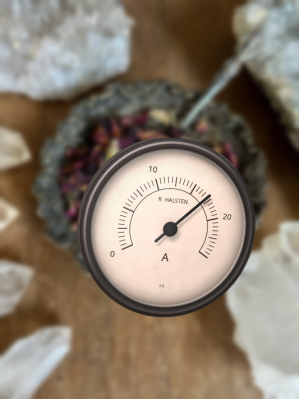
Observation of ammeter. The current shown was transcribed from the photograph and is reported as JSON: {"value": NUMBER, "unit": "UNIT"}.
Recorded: {"value": 17, "unit": "A"}
